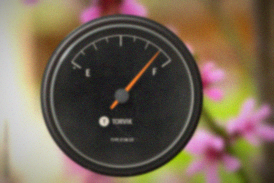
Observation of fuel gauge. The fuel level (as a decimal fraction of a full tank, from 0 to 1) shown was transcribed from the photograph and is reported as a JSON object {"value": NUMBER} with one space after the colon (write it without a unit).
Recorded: {"value": 0.875}
